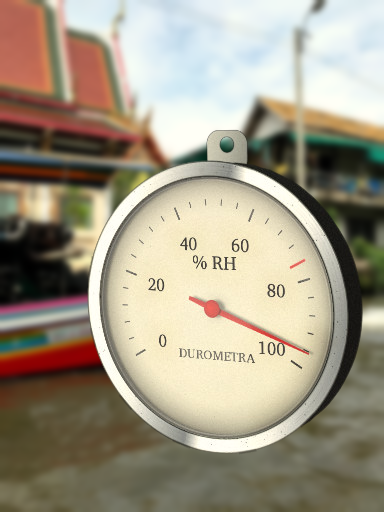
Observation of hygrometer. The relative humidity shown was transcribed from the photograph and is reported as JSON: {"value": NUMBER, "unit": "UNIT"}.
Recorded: {"value": 96, "unit": "%"}
